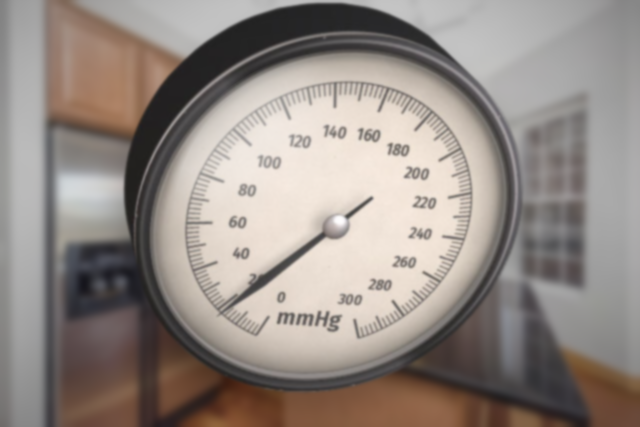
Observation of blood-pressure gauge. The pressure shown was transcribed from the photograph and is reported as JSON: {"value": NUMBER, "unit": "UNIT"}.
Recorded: {"value": 20, "unit": "mmHg"}
